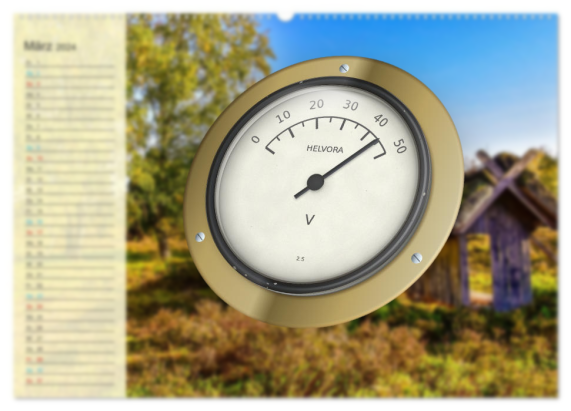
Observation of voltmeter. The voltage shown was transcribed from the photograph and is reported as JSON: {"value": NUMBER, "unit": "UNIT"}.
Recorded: {"value": 45, "unit": "V"}
